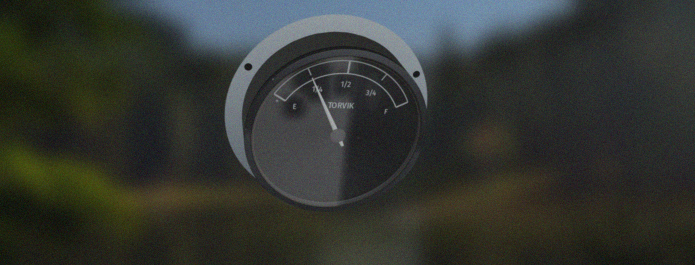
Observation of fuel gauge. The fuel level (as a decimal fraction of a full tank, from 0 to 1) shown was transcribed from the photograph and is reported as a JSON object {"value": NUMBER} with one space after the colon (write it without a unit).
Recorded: {"value": 0.25}
